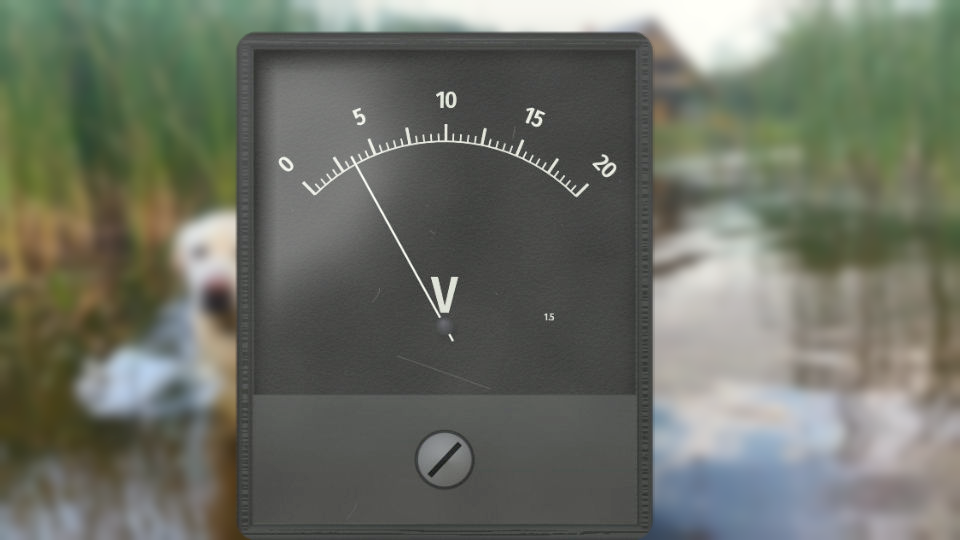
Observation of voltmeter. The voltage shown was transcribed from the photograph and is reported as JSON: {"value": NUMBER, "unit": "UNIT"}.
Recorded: {"value": 3.5, "unit": "V"}
